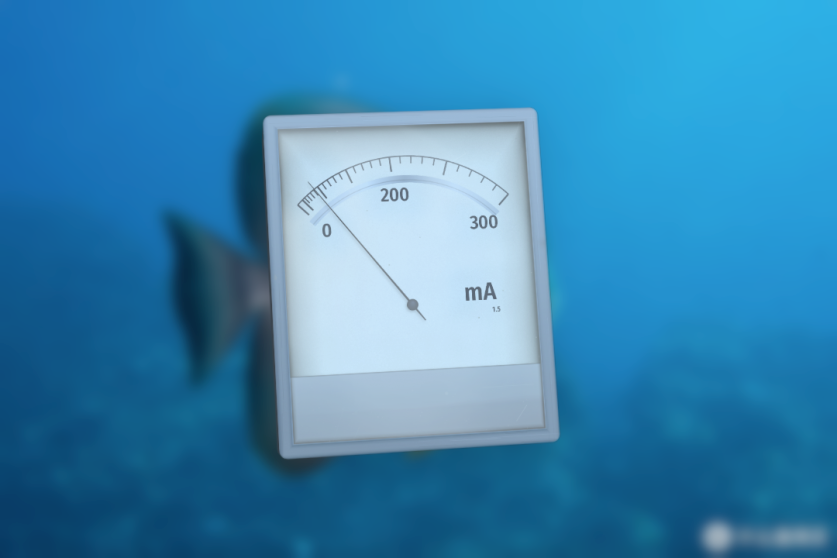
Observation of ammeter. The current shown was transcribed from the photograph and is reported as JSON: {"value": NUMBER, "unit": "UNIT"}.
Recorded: {"value": 90, "unit": "mA"}
